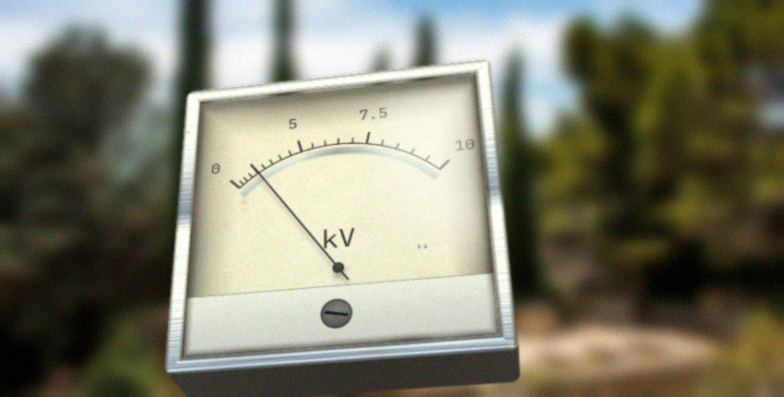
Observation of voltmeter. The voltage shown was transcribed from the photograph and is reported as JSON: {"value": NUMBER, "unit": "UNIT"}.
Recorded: {"value": 2.5, "unit": "kV"}
